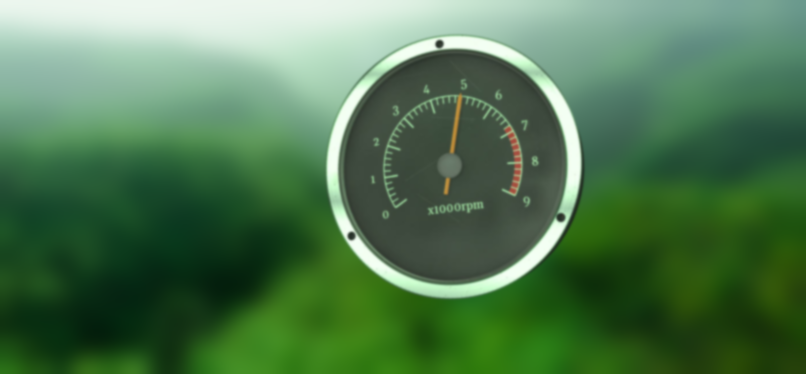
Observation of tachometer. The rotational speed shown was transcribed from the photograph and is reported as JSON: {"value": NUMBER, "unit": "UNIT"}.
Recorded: {"value": 5000, "unit": "rpm"}
